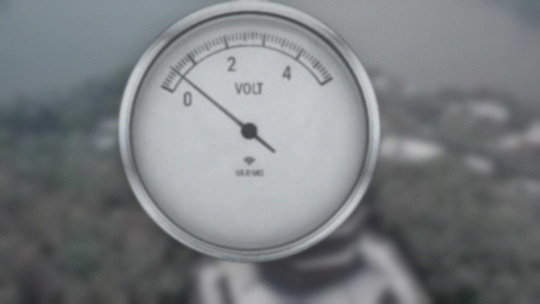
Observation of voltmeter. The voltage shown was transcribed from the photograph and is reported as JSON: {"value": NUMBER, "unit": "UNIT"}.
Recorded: {"value": 0.5, "unit": "V"}
